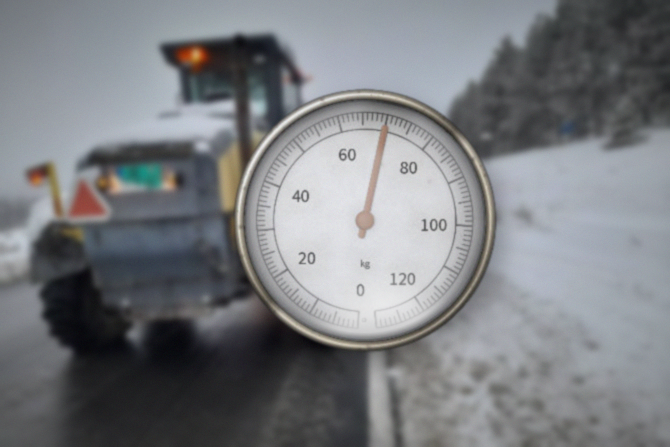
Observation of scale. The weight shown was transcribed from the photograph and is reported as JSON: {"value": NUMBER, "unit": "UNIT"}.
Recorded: {"value": 70, "unit": "kg"}
